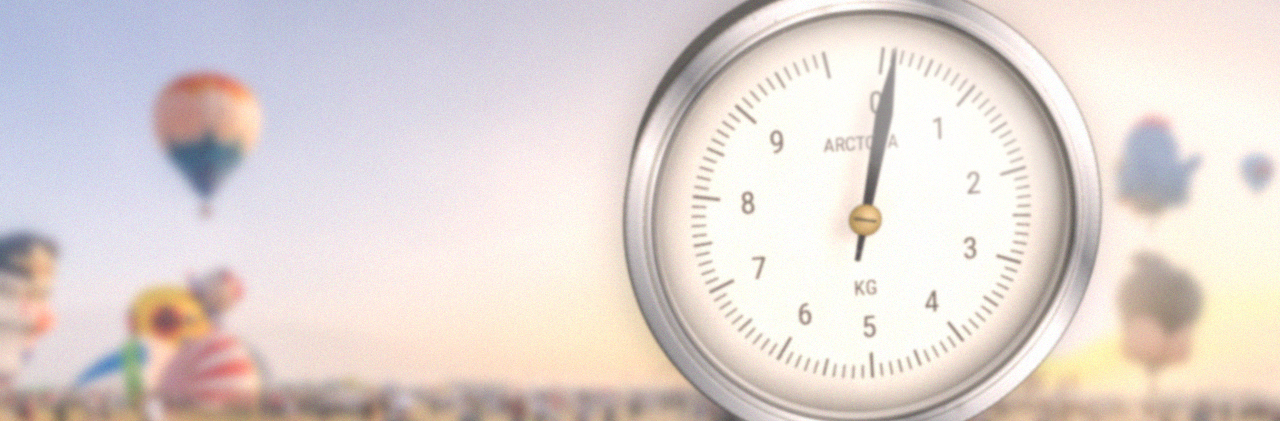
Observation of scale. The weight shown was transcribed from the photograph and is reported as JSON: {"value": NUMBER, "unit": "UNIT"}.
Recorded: {"value": 0.1, "unit": "kg"}
